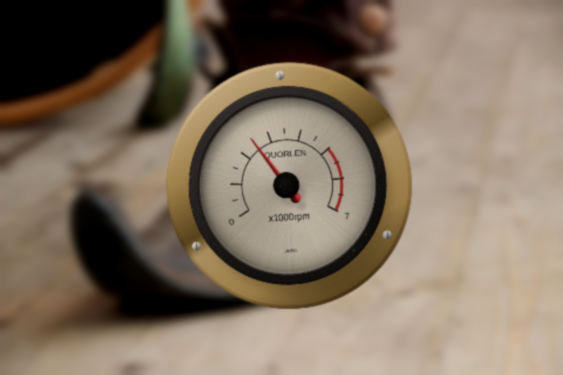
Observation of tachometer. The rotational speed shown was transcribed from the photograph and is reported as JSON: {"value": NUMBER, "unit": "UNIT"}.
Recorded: {"value": 2500, "unit": "rpm"}
